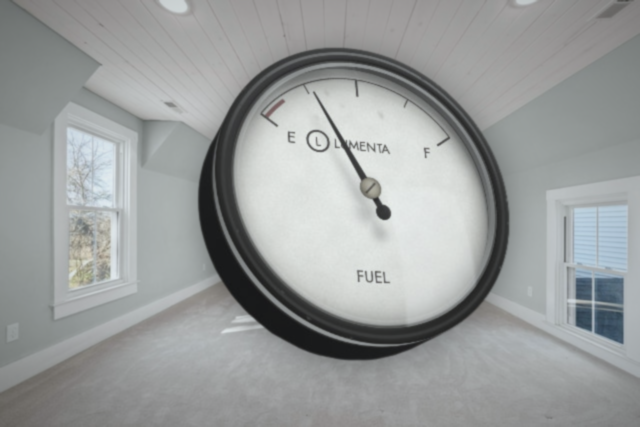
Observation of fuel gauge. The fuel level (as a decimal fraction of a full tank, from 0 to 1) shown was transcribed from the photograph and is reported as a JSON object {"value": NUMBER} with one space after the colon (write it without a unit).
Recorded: {"value": 0.25}
